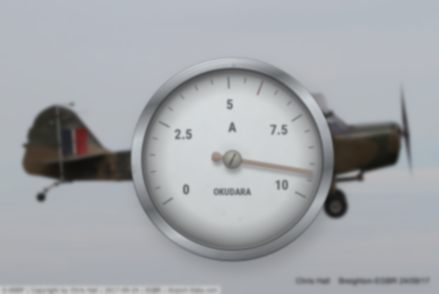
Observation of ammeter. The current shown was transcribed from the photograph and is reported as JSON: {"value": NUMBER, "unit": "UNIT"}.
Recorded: {"value": 9.25, "unit": "A"}
